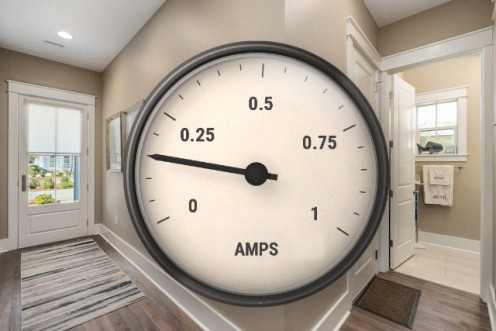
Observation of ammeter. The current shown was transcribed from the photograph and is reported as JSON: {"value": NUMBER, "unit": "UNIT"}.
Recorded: {"value": 0.15, "unit": "A"}
